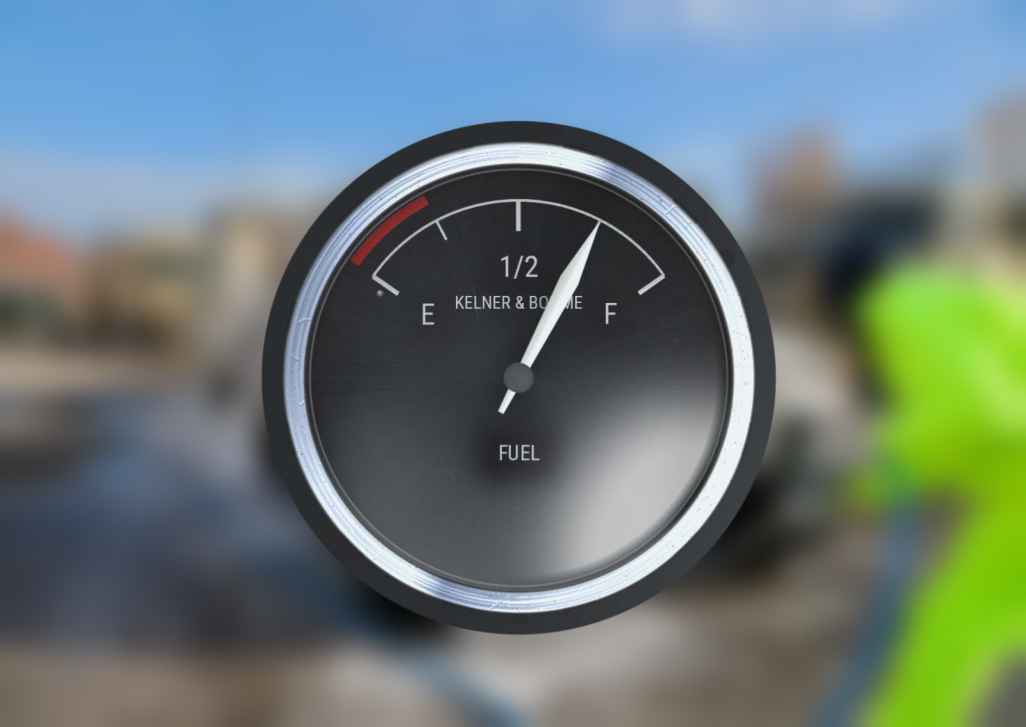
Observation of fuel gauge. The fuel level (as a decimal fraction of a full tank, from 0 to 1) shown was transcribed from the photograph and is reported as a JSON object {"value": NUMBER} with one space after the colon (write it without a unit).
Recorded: {"value": 0.75}
